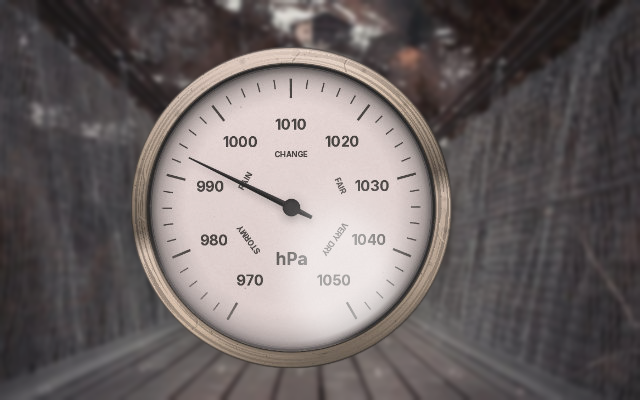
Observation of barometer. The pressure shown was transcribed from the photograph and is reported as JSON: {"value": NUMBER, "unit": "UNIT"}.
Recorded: {"value": 993, "unit": "hPa"}
